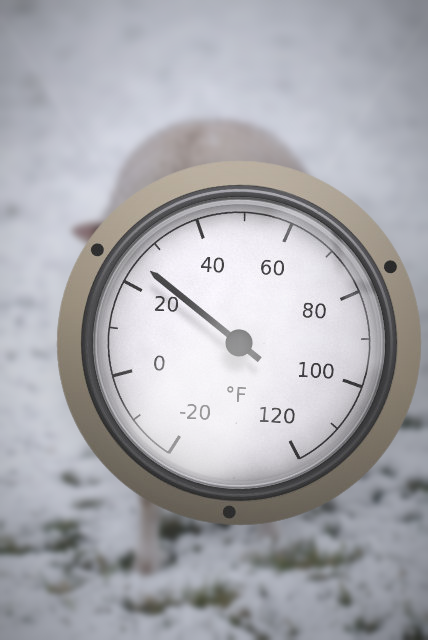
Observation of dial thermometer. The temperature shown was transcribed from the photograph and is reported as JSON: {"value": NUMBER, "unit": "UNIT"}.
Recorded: {"value": 25, "unit": "°F"}
